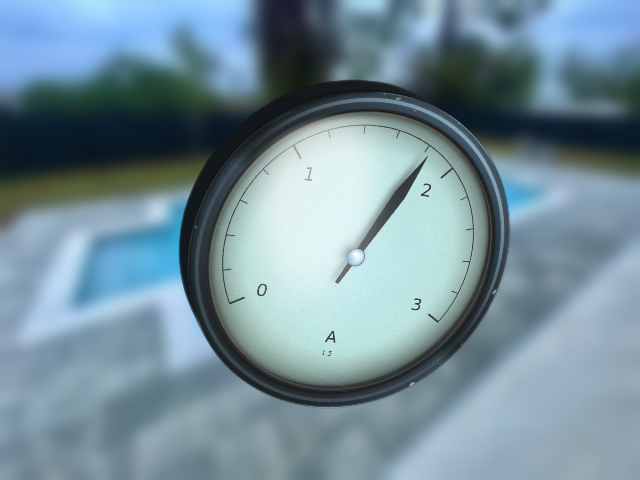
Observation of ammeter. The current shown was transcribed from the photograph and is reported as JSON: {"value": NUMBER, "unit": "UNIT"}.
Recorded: {"value": 1.8, "unit": "A"}
